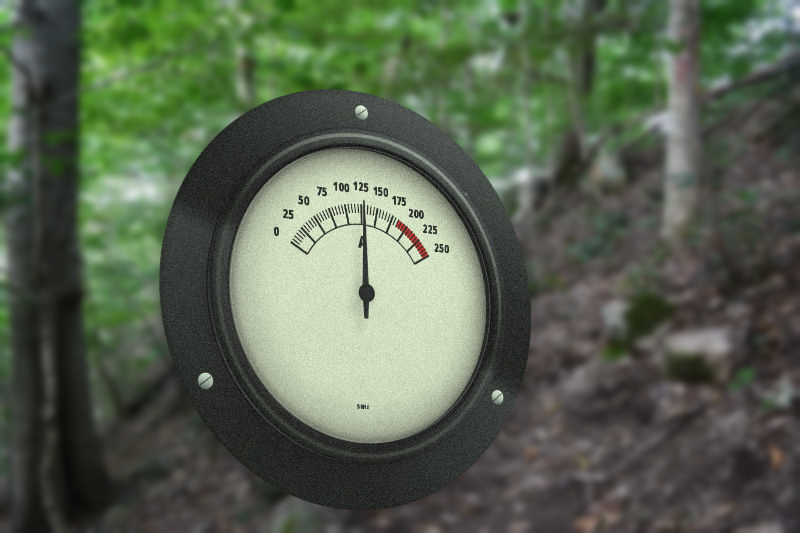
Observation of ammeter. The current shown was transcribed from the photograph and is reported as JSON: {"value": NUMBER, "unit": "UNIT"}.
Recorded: {"value": 125, "unit": "A"}
